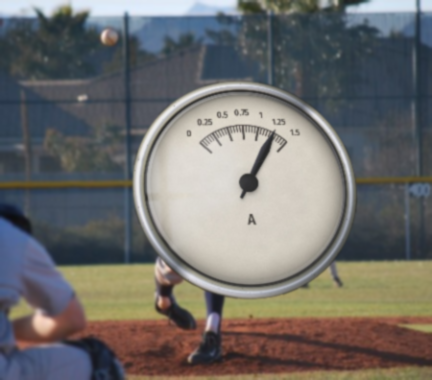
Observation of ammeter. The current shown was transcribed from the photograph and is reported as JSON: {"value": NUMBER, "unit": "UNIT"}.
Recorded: {"value": 1.25, "unit": "A"}
